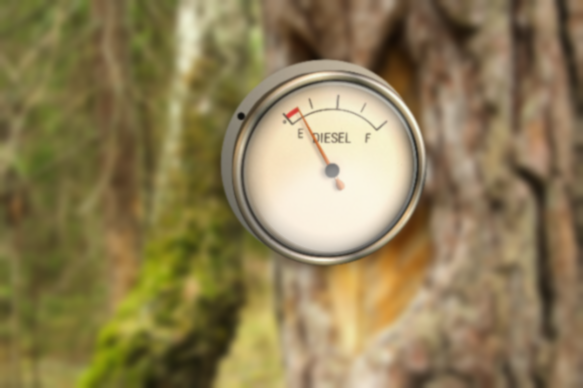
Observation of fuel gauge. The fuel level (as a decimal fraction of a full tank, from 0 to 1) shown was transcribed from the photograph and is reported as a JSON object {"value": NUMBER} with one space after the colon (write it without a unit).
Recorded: {"value": 0.125}
